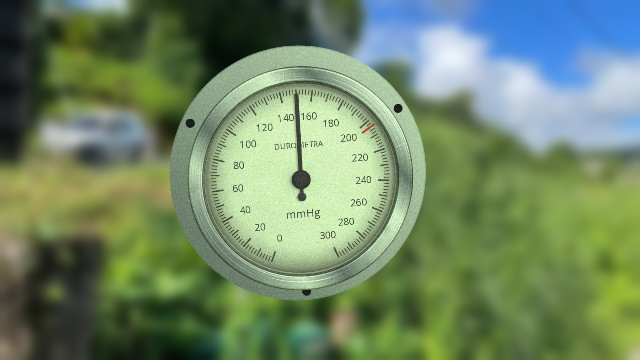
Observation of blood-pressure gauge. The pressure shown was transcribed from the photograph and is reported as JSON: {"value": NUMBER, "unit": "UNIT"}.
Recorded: {"value": 150, "unit": "mmHg"}
